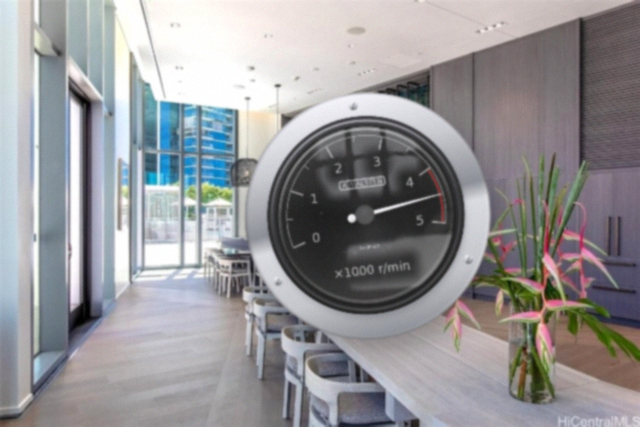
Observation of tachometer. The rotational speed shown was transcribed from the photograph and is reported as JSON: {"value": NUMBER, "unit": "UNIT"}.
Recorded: {"value": 4500, "unit": "rpm"}
